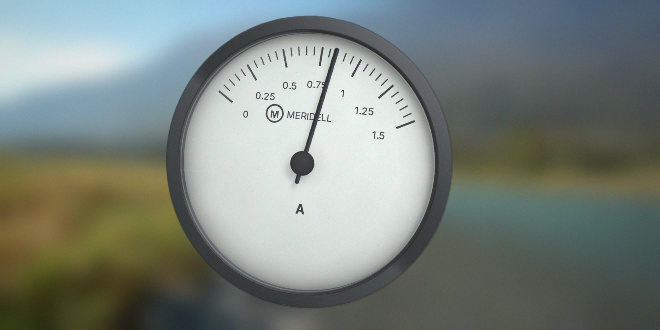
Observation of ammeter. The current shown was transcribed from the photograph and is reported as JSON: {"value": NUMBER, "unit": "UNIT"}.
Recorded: {"value": 0.85, "unit": "A"}
